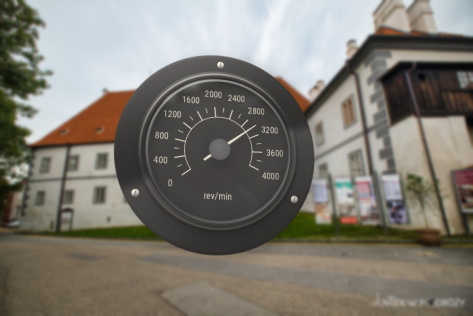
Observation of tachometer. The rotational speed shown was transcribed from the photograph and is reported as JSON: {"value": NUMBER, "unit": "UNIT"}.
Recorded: {"value": 3000, "unit": "rpm"}
